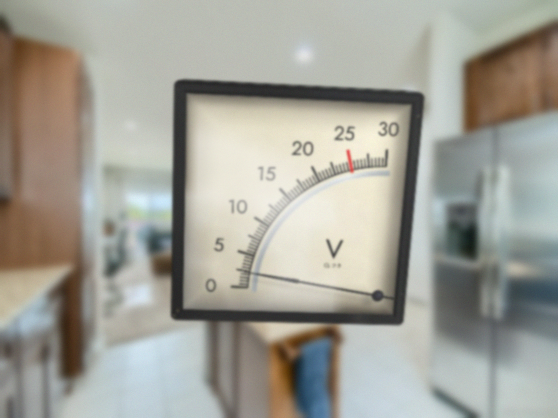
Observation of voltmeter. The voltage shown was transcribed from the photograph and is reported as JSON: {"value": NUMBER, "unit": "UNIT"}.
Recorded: {"value": 2.5, "unit": "V"}
